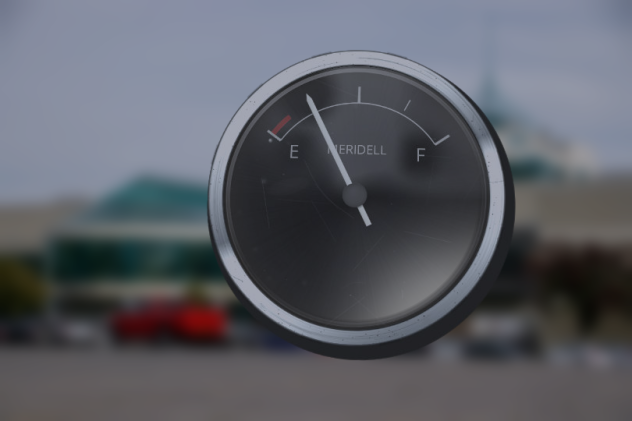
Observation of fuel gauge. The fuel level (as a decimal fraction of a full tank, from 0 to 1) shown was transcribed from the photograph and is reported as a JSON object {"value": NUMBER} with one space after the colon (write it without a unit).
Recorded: {"value": 0.25}
